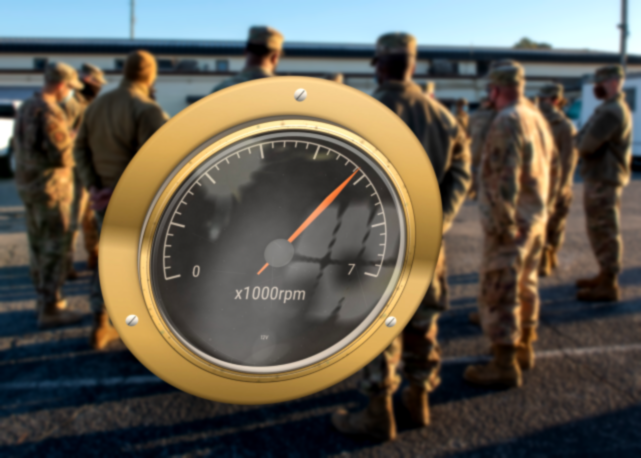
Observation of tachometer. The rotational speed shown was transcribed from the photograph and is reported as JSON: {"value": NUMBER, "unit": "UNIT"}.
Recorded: {"value": 4800, "unit": "rpm"}
